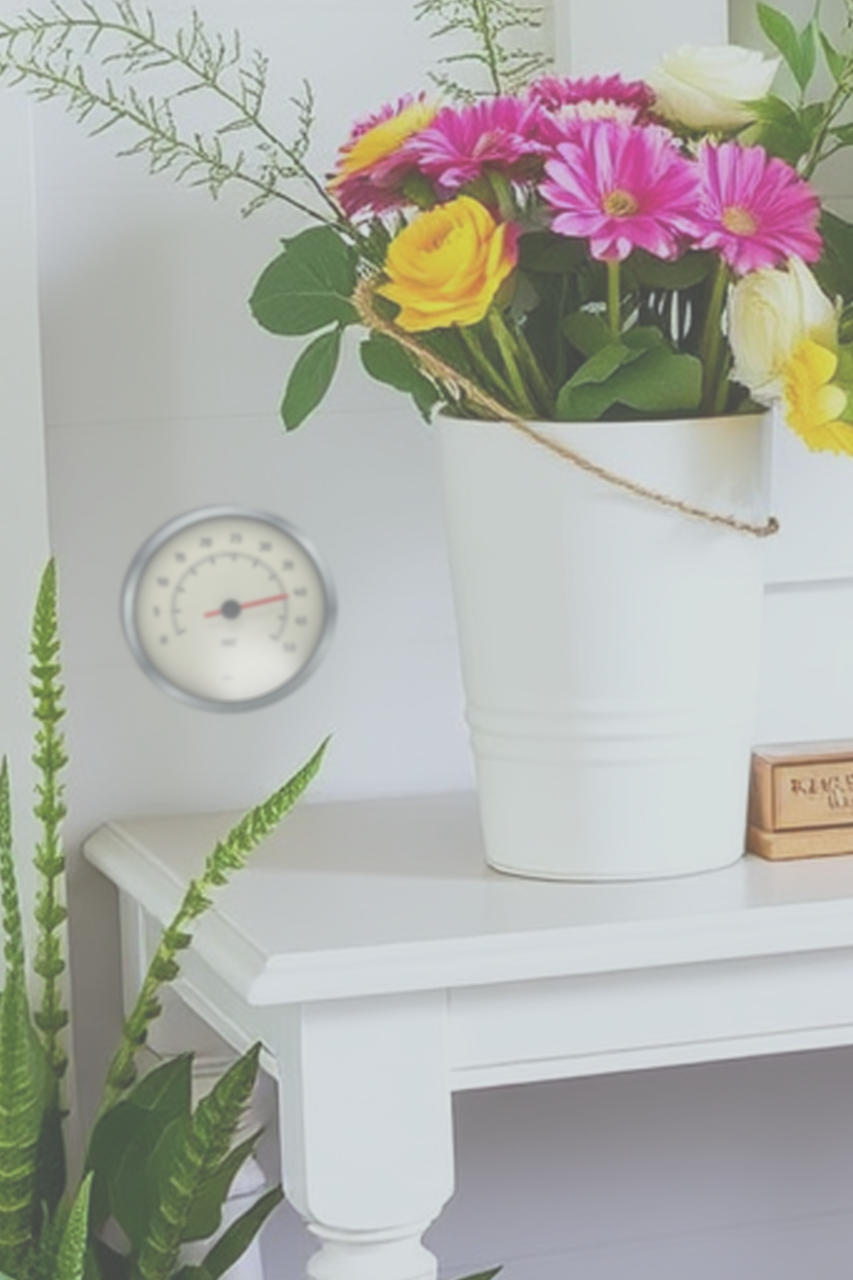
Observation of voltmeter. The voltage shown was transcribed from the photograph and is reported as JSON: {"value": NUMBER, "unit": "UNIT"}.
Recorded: {"value": 40, "unit": "mV"}
